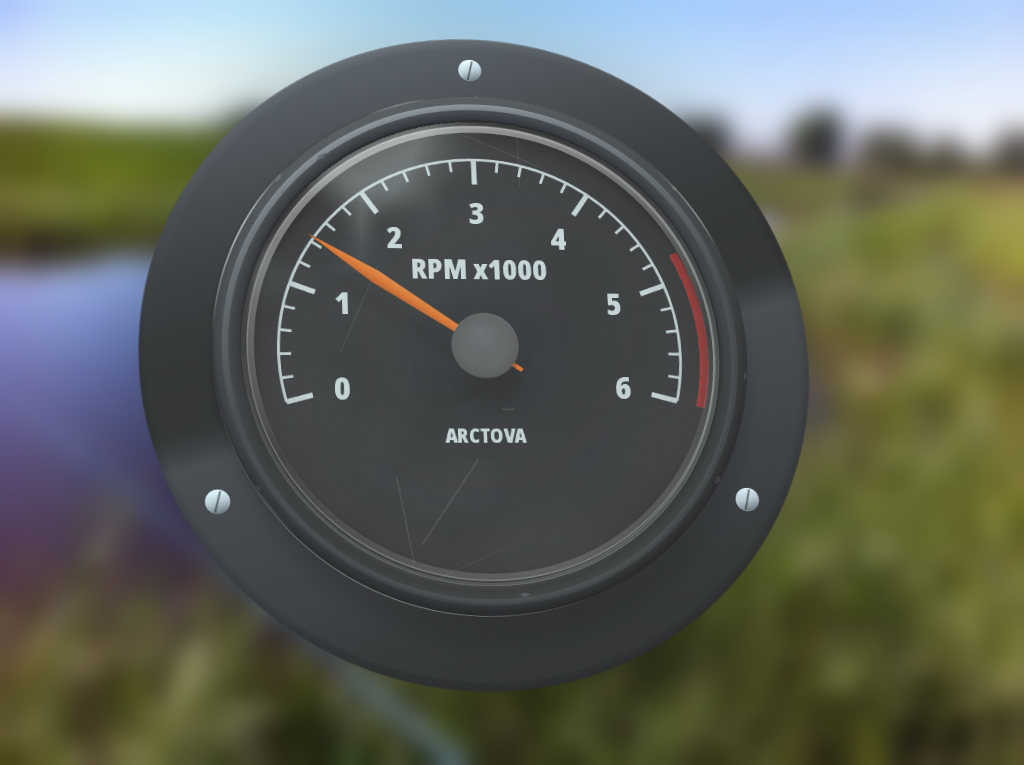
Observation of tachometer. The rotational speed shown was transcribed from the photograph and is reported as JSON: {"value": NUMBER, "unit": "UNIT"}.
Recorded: {"value": 1400, "unit": "rpm"}
